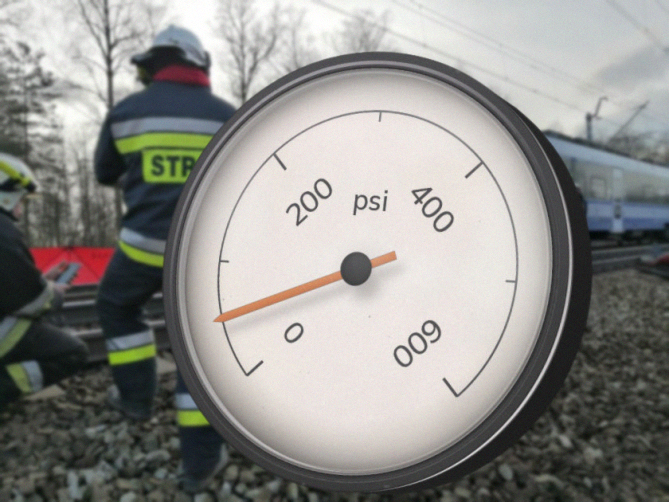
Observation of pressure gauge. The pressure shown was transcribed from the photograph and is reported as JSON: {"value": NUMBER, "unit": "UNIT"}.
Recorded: {"value": 50, "unit": "psi"}
